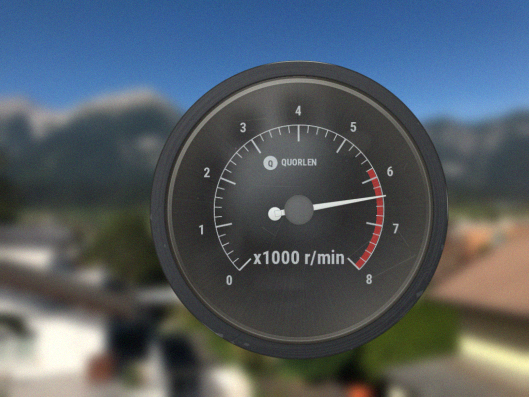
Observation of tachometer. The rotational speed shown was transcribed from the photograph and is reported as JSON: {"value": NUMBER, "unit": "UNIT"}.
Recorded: {"value": 6400, "unit": "rpm"}
